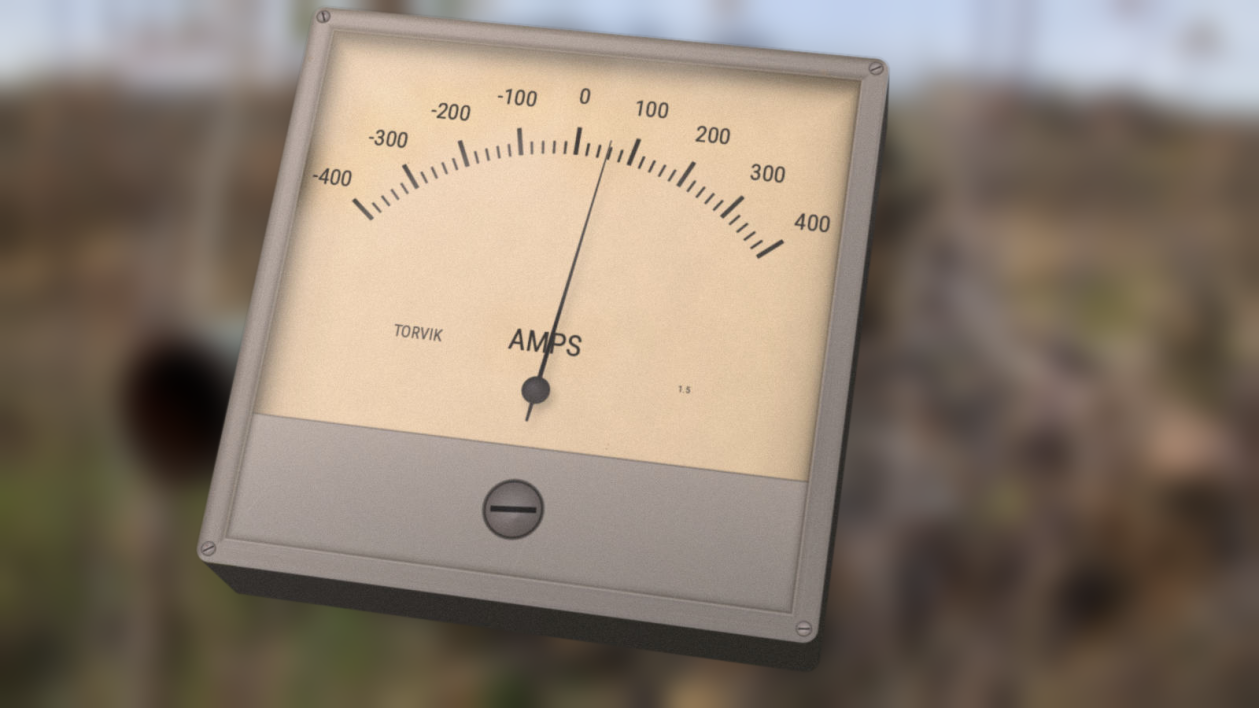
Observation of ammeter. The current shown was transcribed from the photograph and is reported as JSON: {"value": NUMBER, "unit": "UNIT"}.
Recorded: {"value": 60, "unit": "A"}
